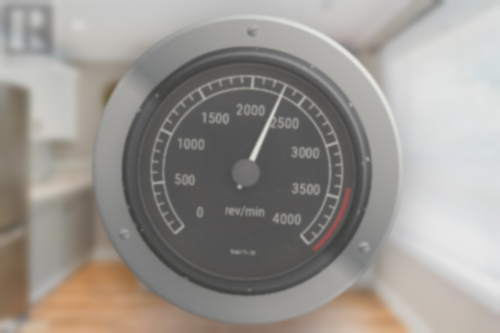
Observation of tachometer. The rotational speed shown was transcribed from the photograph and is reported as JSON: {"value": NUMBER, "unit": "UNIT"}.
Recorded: {"value": 2300, "unit": "rpm"}
